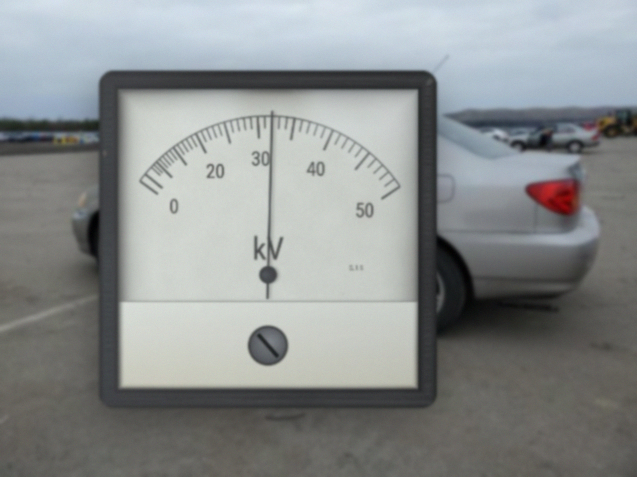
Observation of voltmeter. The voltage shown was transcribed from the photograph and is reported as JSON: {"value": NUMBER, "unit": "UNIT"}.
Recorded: {"value": 32, "unit": "kV"}
